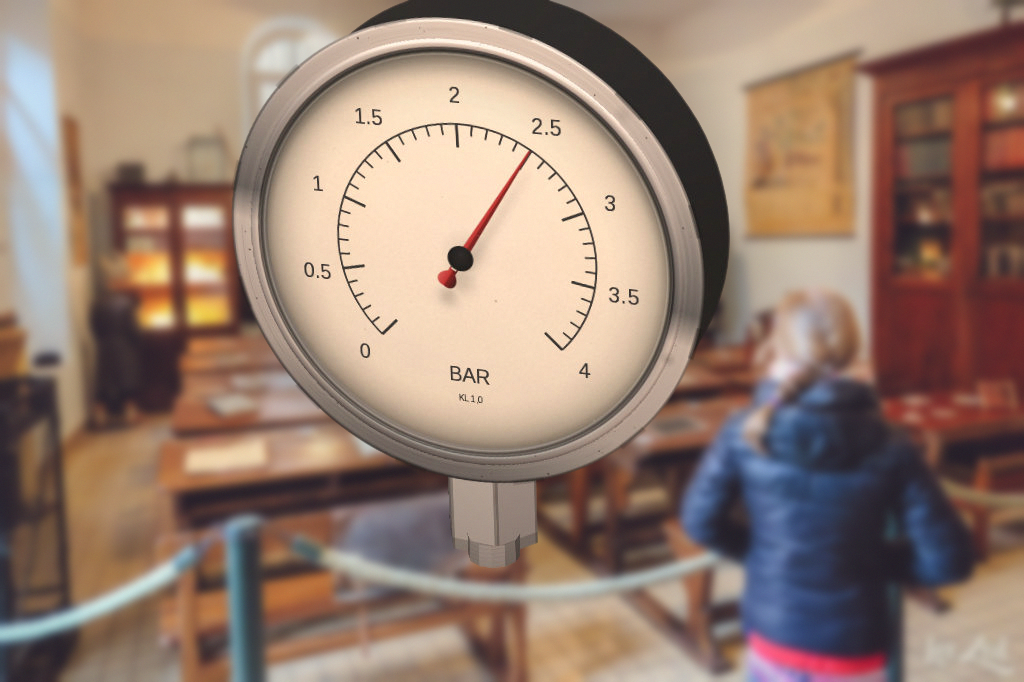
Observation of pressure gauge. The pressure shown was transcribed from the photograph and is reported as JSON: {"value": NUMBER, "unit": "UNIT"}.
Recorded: {"value": 2.5, "unit": "bar"}
